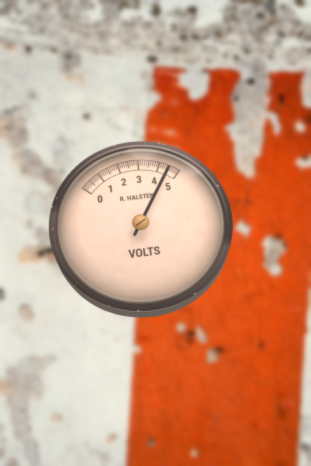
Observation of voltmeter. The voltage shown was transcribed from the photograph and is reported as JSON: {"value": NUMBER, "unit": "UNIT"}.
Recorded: {"value": 4.5, "unit": "V"}
